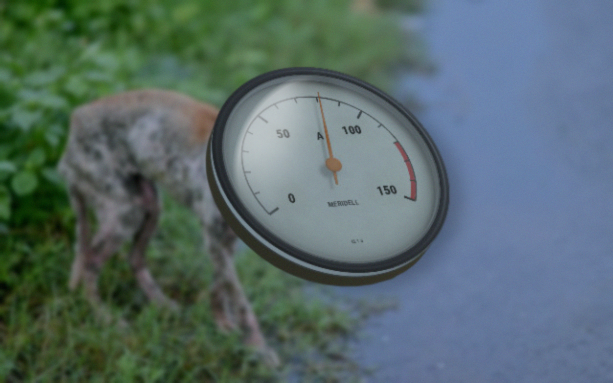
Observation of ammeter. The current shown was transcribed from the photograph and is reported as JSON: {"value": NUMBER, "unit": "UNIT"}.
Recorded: {"value": 80, "unit": "A"}
